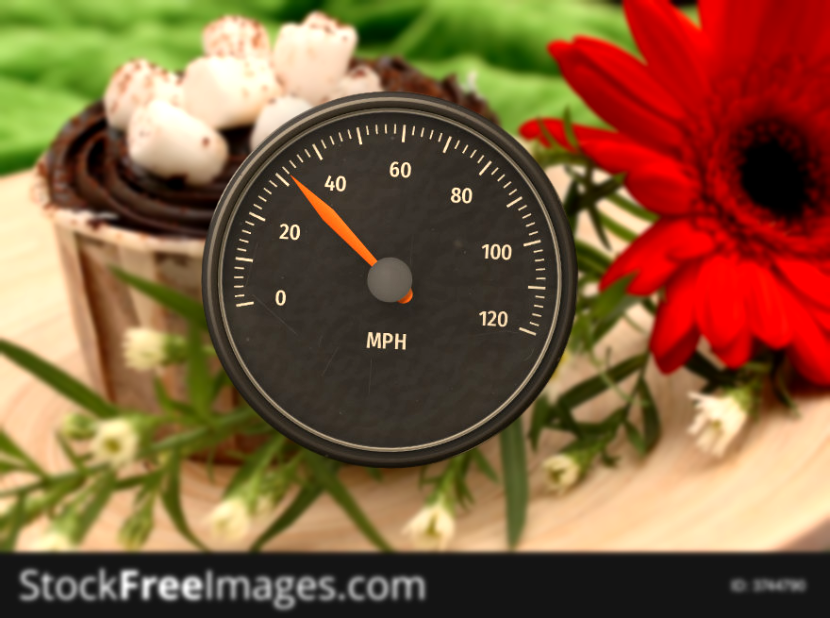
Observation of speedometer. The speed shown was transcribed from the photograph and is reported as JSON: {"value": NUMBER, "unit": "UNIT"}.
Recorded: {"value": 32, "unit": "mph"}
